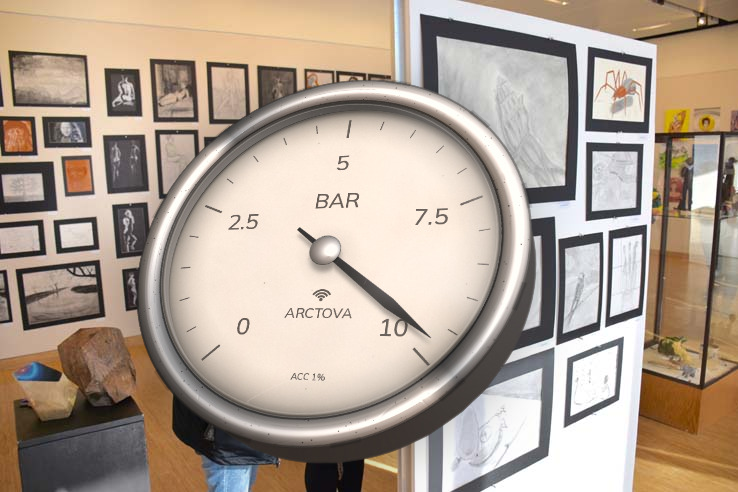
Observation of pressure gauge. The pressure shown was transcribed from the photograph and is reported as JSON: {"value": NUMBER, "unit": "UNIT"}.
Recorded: {"value": 9.75, "unit": "bar"}
